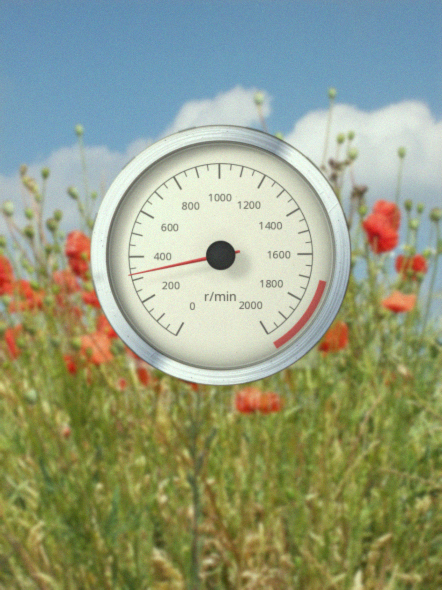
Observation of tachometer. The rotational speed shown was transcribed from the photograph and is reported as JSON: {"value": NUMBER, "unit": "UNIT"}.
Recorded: {"value": 325, "unit": "rpm"}
